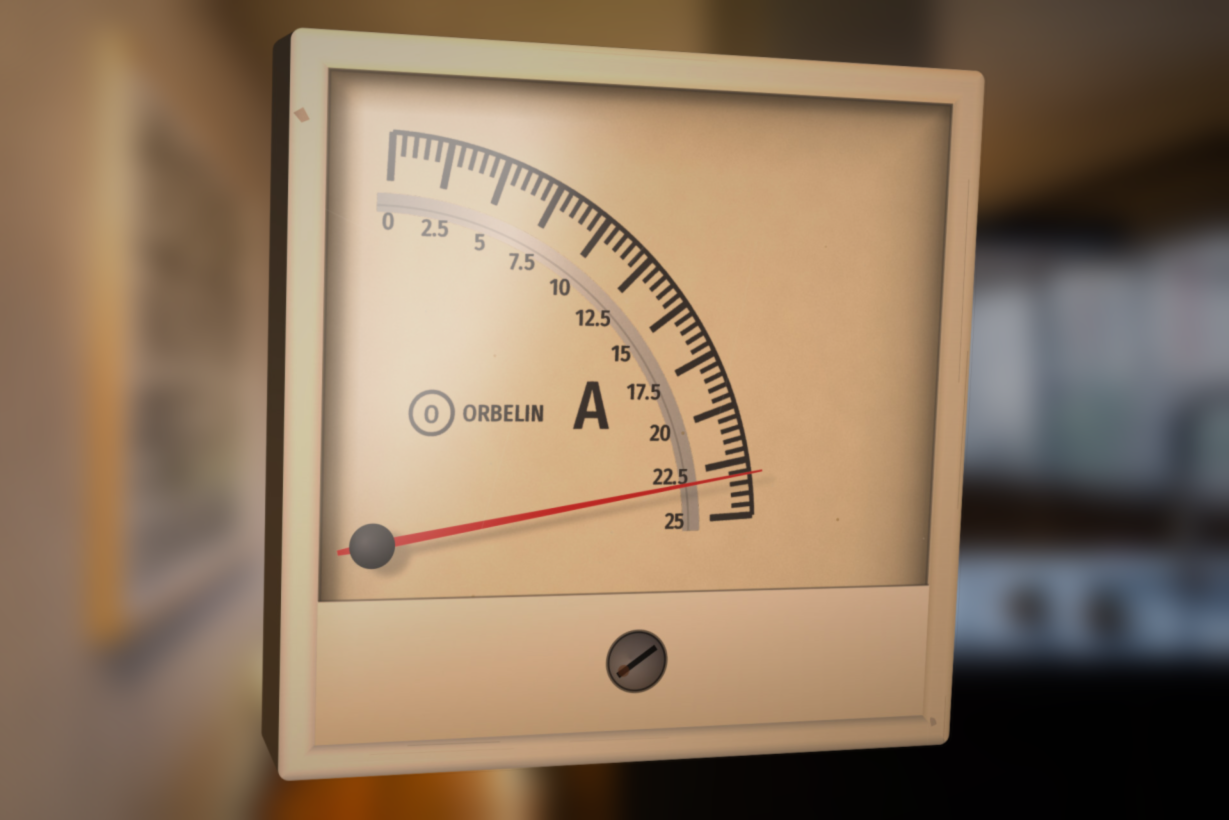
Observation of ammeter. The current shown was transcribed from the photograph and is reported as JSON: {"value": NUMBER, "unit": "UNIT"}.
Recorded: {"value": 23, "unit": "A"}
